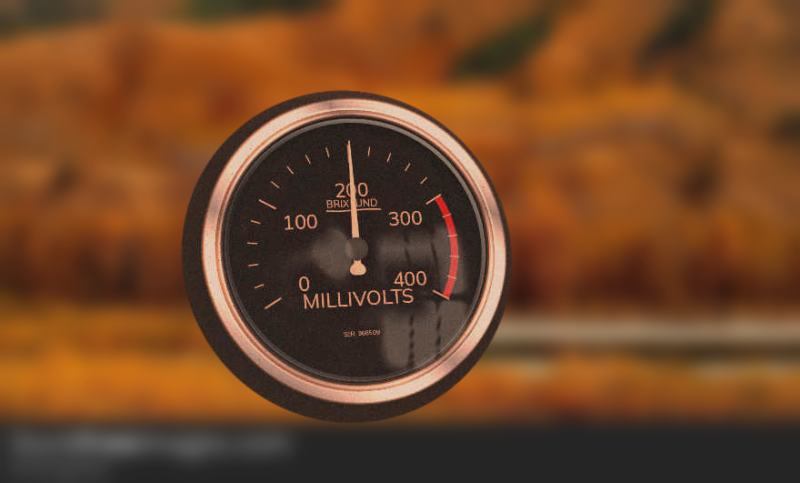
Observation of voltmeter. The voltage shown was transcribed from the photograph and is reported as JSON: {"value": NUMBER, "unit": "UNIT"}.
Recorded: {"value": 200, "unit": "mV"}
